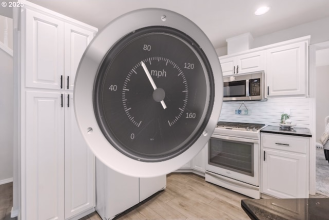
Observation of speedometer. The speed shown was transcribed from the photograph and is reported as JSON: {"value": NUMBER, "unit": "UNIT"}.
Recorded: {"value": 70, "unit": "mph"}
